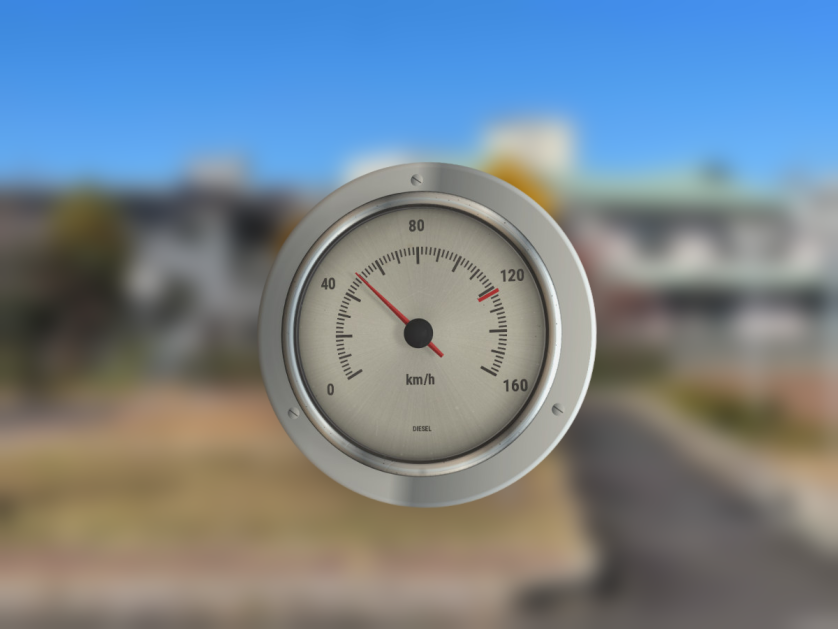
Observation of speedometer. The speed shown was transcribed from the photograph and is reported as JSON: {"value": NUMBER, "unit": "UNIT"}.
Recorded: {"value": 50, "unit": "km/h"}
